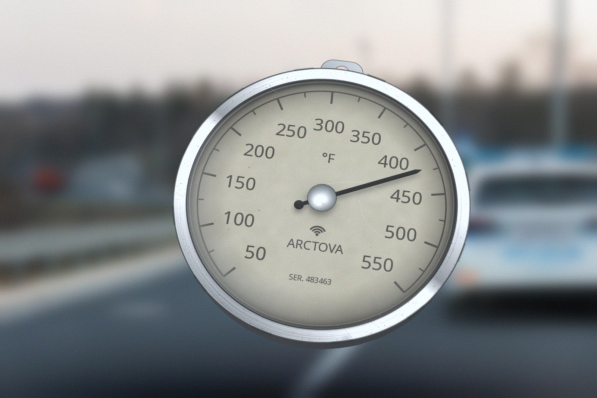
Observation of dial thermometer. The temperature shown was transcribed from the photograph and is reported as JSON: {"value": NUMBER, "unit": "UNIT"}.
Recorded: {"value": 425, "unit": "°F"}
